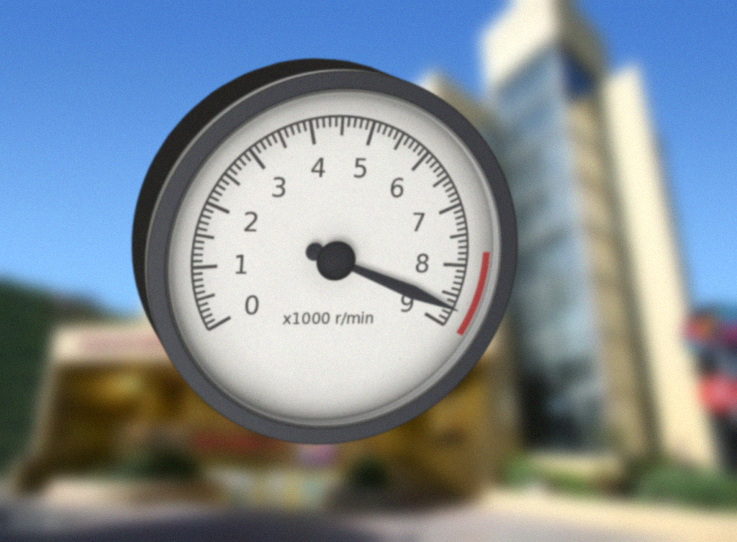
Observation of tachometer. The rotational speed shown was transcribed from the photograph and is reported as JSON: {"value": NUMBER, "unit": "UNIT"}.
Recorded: {"value": 8700, "unit": "rpm"}
